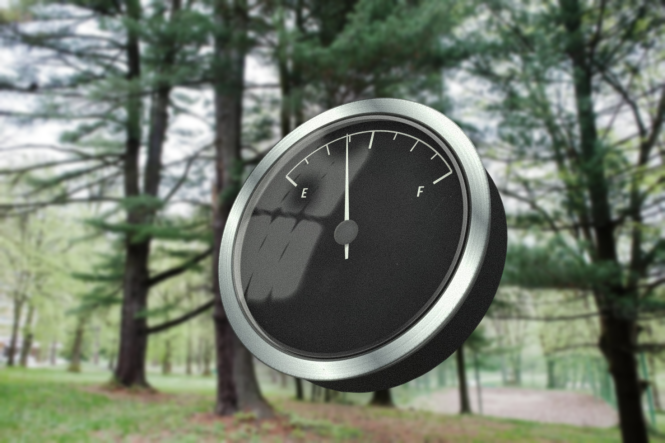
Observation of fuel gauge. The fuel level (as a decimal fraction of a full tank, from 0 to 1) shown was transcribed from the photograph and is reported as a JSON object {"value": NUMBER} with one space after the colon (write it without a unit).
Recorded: {"value": 0.375}
